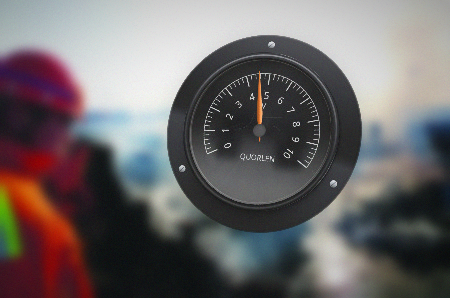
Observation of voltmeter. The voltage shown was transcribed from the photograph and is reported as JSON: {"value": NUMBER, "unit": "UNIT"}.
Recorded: {"value": 4.6, "unit": "V"}
